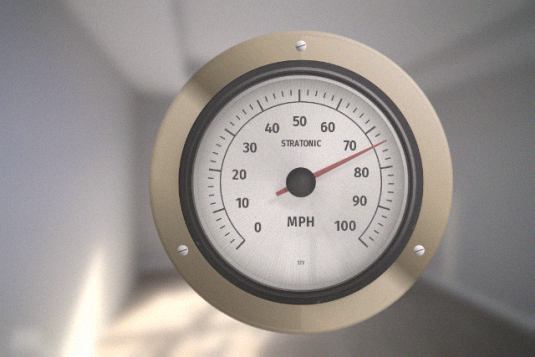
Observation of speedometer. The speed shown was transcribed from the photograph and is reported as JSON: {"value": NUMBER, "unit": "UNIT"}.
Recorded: {"value": 74, "unit": "mph"}
